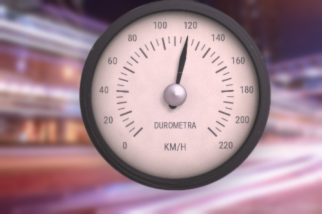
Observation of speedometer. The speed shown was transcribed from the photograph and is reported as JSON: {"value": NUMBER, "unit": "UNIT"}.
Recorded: {"value": 120, "unit": "km/h"}
